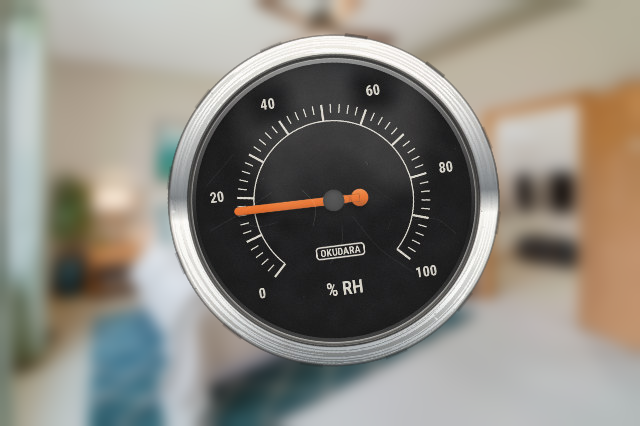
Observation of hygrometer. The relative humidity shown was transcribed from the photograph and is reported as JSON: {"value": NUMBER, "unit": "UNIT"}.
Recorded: {"value": 17, "unit": "%"}
